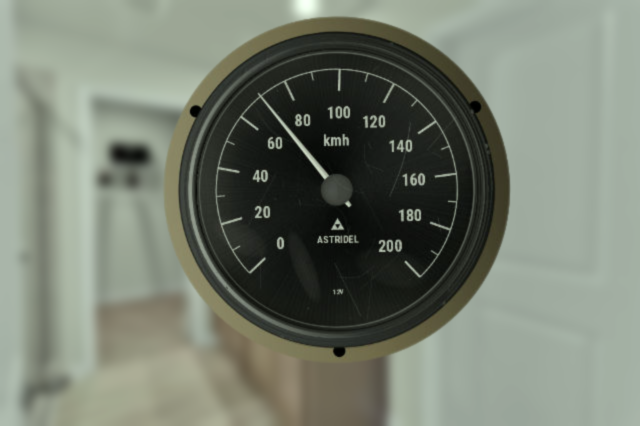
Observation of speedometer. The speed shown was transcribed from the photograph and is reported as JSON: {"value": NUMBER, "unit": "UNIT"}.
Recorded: {"value": 70, "unit": "km/h"}
